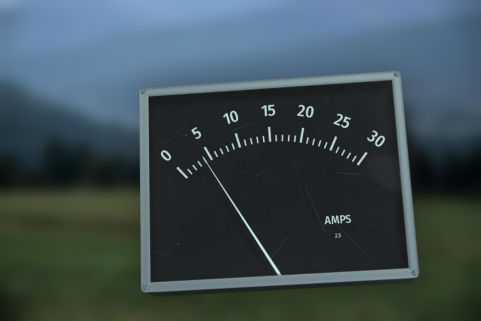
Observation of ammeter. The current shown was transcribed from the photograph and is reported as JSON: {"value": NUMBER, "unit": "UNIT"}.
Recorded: {"value": 4, "unit": "A"}
